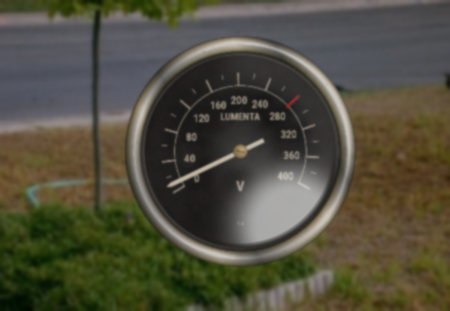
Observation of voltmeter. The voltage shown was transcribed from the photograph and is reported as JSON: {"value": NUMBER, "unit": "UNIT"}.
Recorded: {"value": 10, "unit": "V"}
